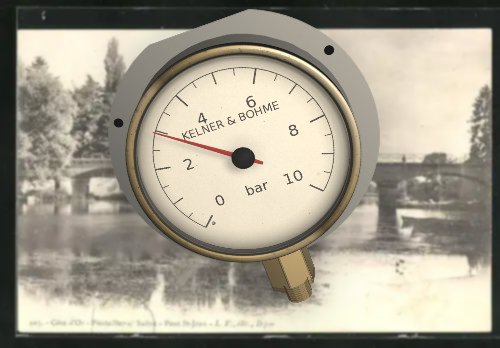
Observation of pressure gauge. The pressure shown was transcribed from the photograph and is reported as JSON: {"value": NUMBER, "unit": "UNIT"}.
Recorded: {"value": 3, "unit": "bar"}
